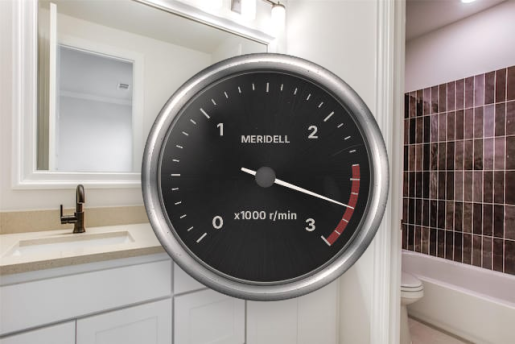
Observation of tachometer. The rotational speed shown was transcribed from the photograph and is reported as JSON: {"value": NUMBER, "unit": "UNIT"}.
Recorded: {"value": 2700, "unit": "rpm"}
